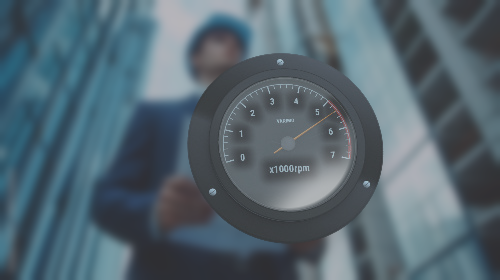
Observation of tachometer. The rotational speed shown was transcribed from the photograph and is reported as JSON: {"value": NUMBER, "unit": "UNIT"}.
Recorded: {"value": 5400, "unit": "rpm"}
